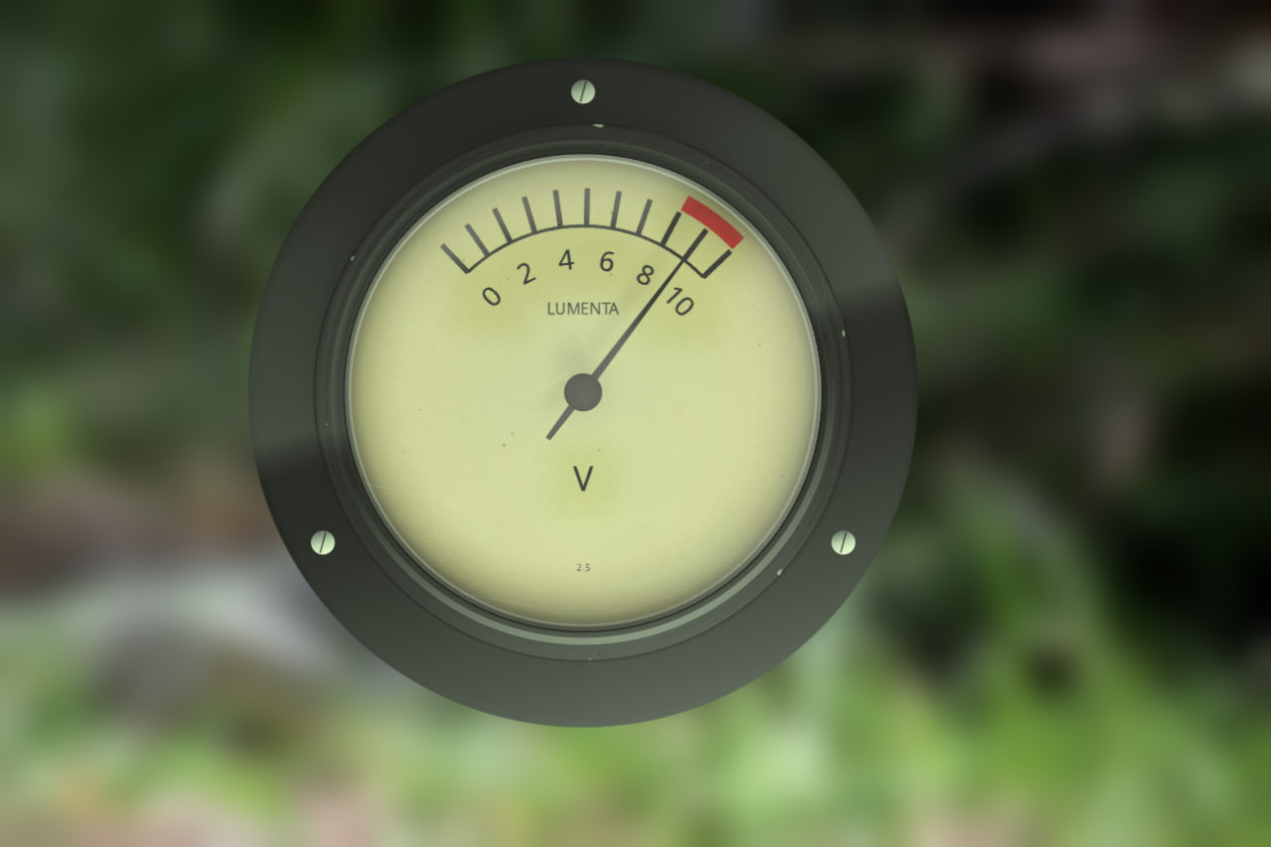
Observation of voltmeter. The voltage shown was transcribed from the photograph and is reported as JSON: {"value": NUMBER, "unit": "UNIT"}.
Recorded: {"value": 9, "unit": "V"}
